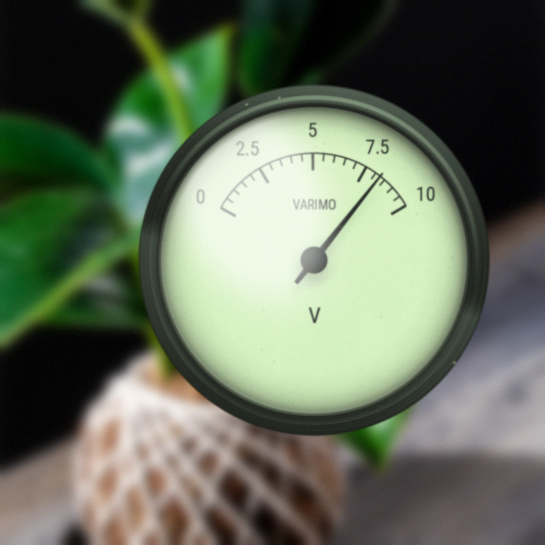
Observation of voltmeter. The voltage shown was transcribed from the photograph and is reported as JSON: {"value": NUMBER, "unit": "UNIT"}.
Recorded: {"value": 8.25, "unit": "V"}
